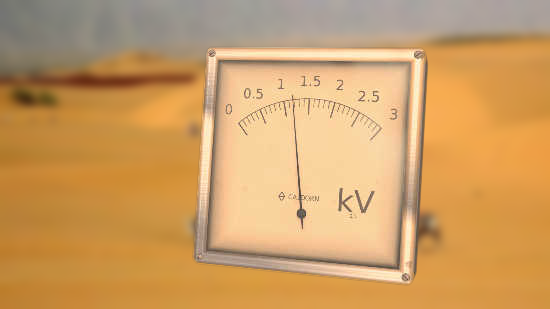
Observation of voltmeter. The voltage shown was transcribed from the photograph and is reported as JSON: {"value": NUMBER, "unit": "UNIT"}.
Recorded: {"value": 1.2, "unit": "kV"}
